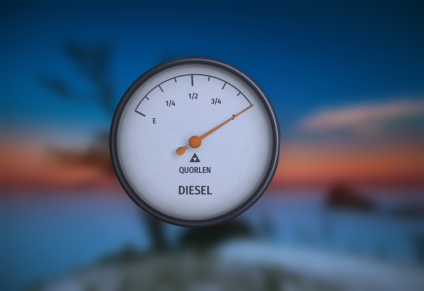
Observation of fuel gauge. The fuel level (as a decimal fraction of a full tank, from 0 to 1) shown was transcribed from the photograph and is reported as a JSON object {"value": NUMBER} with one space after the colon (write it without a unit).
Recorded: {"value": 1}
